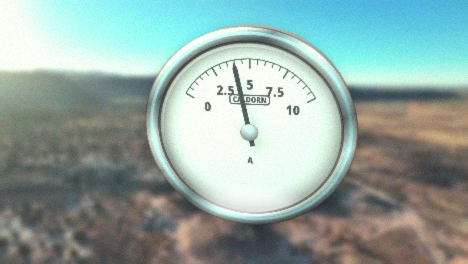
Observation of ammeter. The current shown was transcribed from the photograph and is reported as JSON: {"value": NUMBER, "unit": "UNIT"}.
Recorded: {"value": 4, "unit": "A"}
